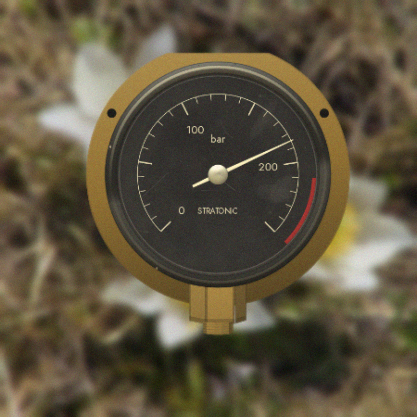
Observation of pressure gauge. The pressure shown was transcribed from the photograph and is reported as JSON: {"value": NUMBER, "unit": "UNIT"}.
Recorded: {"value": 185, "unit": "bar"}
